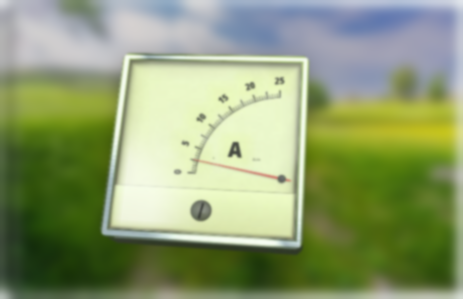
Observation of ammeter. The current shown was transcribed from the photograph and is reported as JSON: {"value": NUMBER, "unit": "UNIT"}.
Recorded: {"value": 2.5, "unit": "A"}
